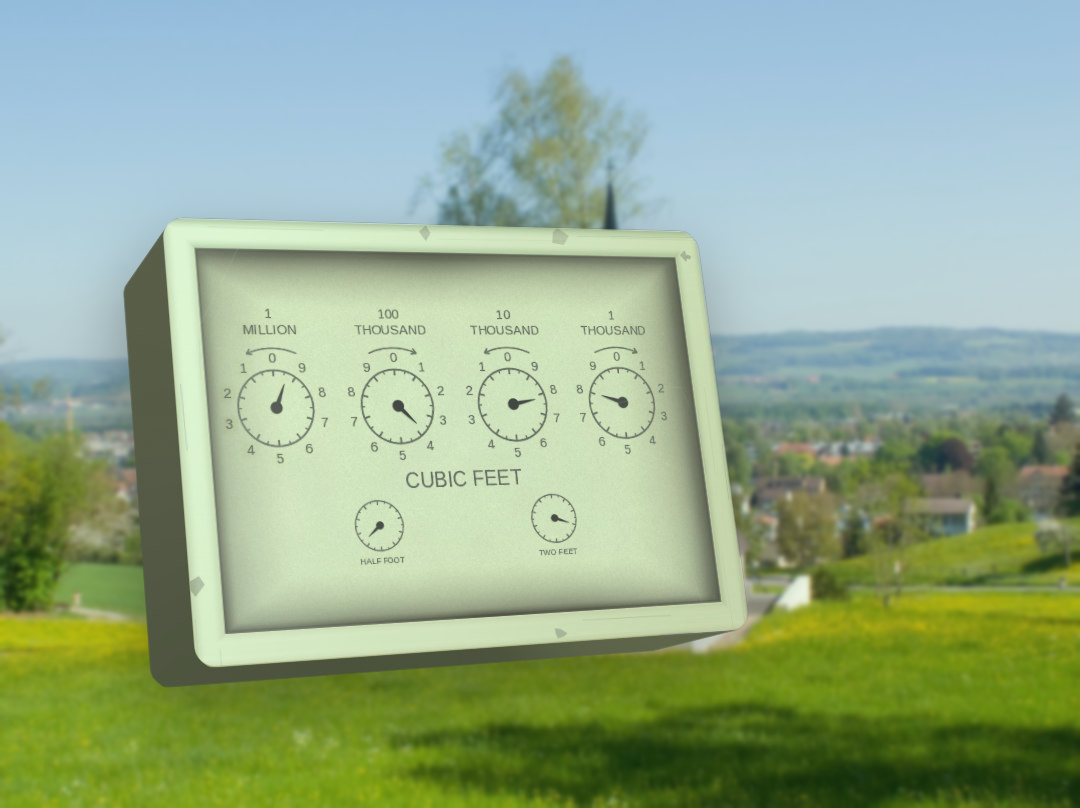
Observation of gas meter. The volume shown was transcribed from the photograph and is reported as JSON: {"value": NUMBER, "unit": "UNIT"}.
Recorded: {"value": 937800, "unit": "ft³"}
